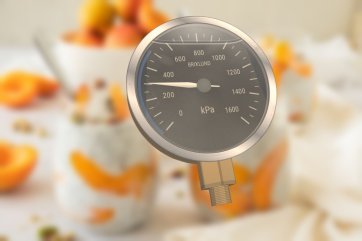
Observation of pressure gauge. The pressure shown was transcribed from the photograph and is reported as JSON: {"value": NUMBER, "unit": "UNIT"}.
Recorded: {"value": 300, "unit": "kPa"}
